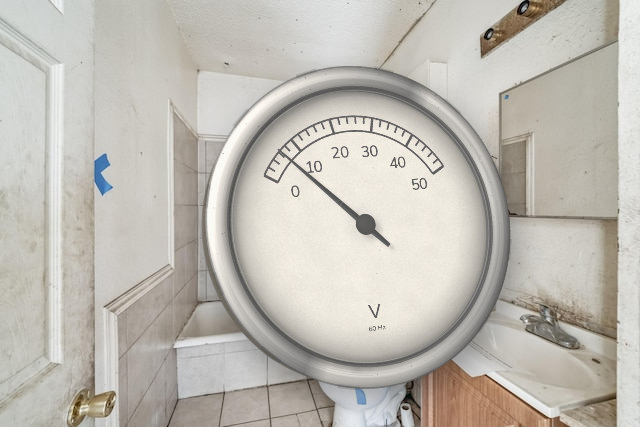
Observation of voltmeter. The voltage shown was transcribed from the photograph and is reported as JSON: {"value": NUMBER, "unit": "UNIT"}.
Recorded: {"value": 6, "unit": "V"}
